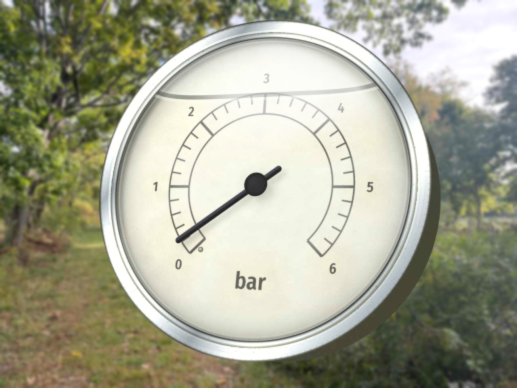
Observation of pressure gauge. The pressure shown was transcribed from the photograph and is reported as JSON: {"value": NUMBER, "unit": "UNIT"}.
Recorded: {"value": 0.2, "unit": "bar"}
